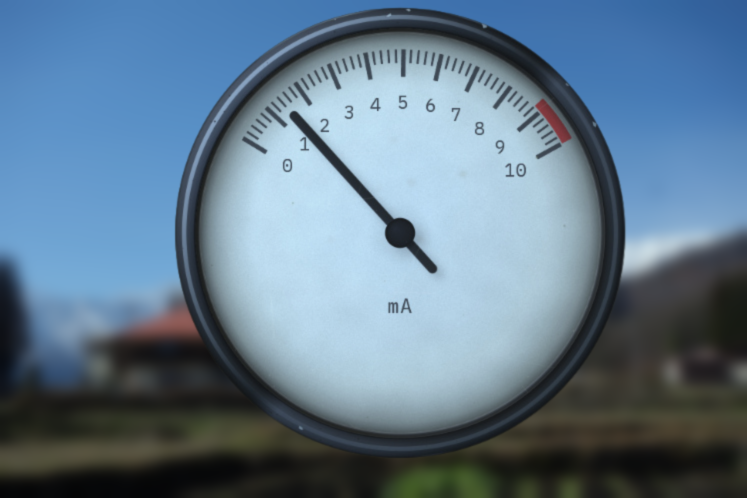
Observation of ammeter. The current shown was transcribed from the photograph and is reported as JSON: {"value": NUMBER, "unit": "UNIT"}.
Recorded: {"value": 1.4, "unit": "mA"}
